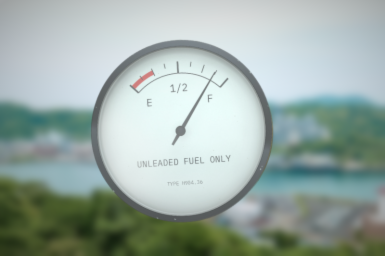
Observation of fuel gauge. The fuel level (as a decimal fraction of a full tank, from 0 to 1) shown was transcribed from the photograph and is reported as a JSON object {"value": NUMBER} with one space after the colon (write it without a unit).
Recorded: {"value": 0.875}
